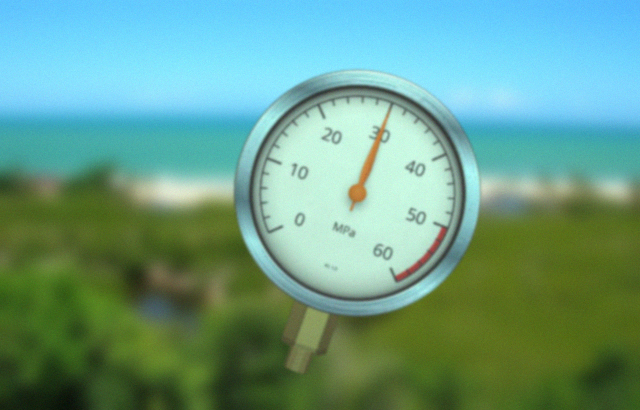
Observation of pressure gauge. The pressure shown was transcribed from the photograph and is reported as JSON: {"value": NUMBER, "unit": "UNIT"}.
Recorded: {"value": 30, "unit": "MPa"}
